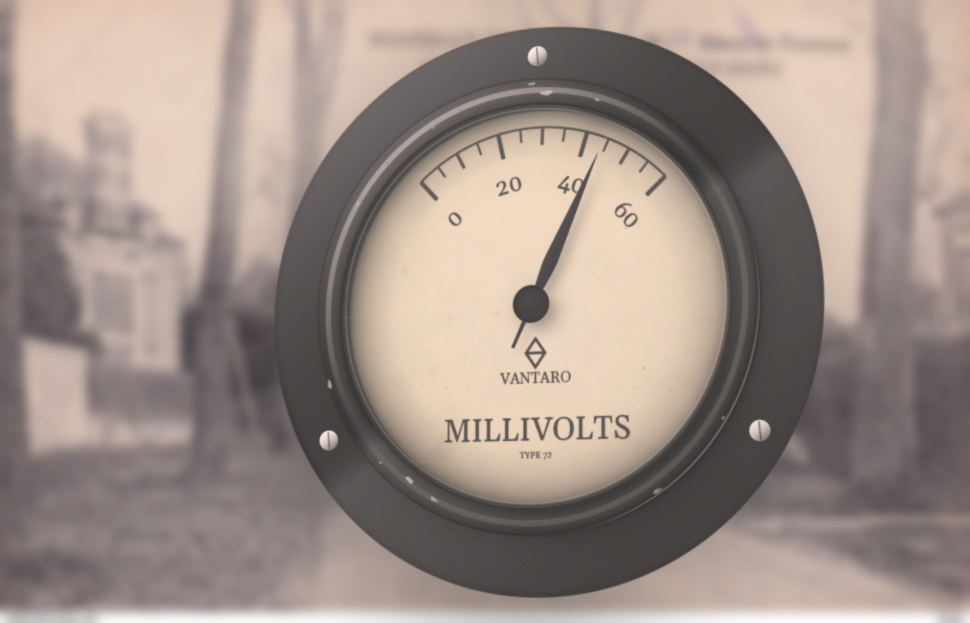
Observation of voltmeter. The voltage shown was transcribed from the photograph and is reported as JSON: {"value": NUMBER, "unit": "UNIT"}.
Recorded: {"value": 45, "unit": "mV"}
